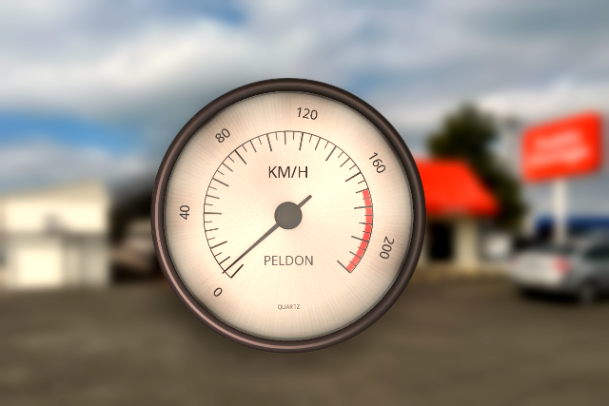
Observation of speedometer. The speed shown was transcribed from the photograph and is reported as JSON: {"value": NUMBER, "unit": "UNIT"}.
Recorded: {"value": 5, "unit": "km/h"}
